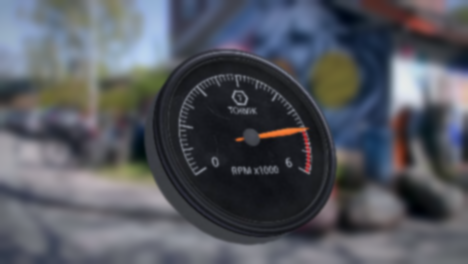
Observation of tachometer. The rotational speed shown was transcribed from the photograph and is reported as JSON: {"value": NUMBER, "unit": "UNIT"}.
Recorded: {"value": 5000, "unit": "rpm"}
